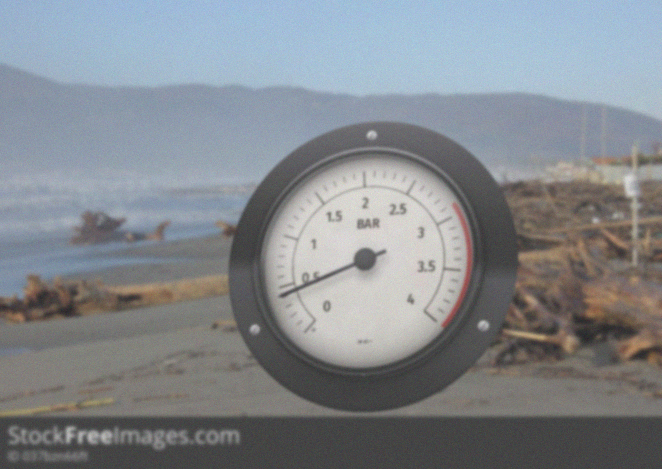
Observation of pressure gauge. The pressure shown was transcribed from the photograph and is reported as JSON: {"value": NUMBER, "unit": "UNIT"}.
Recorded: {"value": 0.4, "unit": "bar"}
